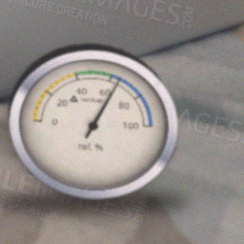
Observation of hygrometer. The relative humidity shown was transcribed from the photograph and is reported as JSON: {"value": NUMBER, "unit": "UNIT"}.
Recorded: {"value": 64, "unit": "%"}
